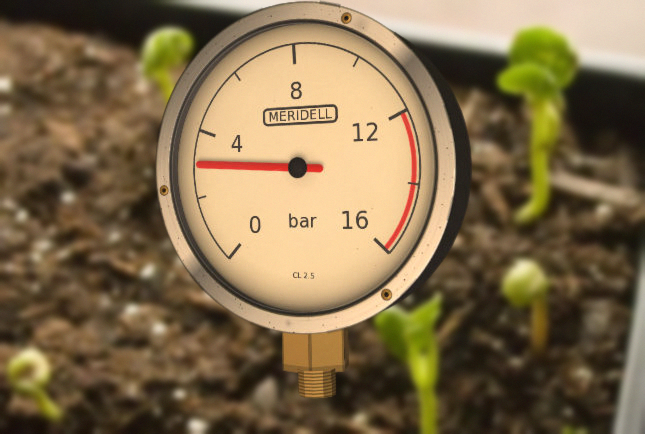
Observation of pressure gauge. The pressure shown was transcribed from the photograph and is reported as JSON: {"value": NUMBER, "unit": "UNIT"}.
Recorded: {"value": 3, "unit": "bar"}
